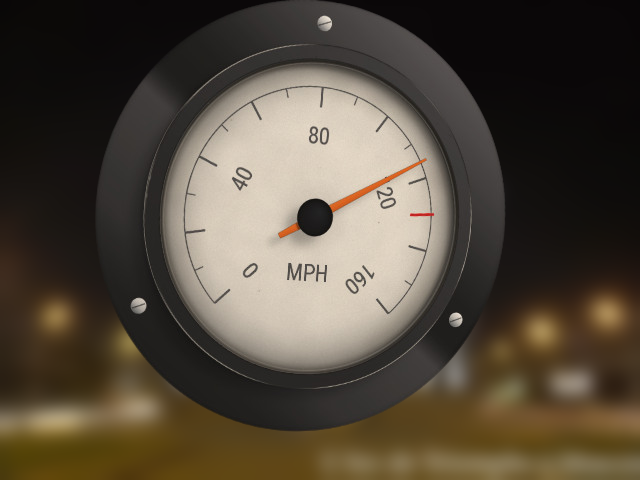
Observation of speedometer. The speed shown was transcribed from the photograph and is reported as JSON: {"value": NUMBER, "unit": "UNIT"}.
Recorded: {"value": 115, "unit": "mph"}
